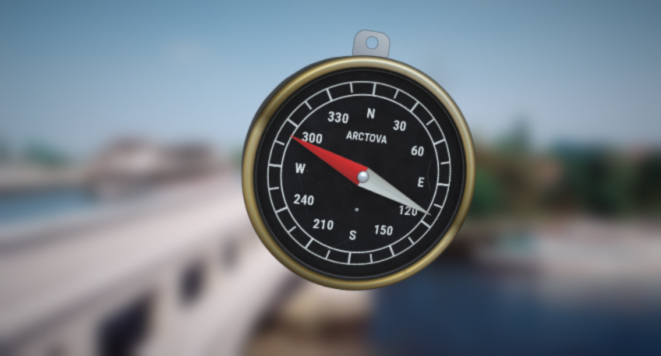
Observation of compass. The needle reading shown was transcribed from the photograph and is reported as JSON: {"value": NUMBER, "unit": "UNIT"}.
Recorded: {"value": 292.5, "unit": "°"}
